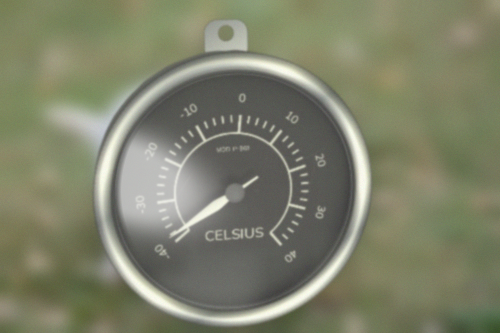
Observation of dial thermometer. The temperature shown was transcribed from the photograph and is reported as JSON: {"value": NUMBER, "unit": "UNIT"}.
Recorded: {"value": -38, "unit": "°C"}
